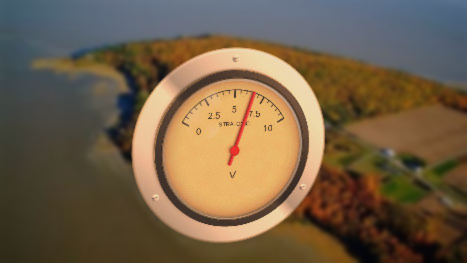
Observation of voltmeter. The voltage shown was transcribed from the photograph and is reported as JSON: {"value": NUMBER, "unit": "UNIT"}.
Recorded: {"value": 6.5, "unit": "V"}
